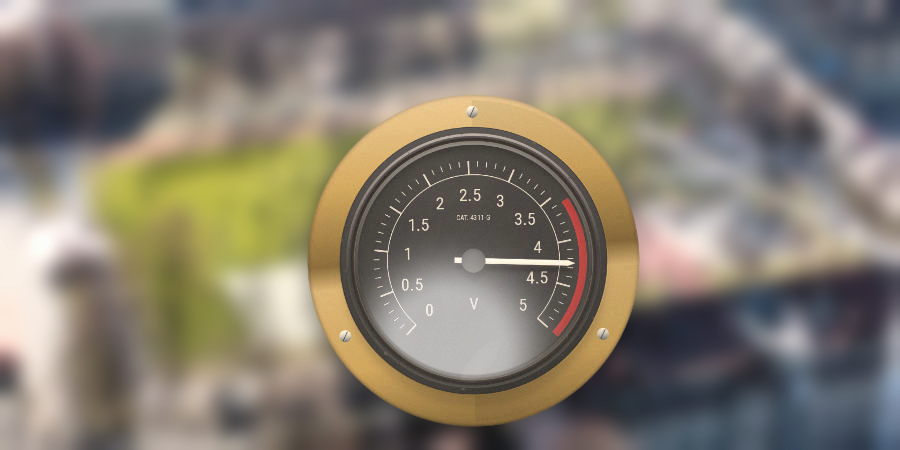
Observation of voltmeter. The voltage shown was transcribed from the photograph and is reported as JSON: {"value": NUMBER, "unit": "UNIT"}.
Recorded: {"value": 4.25, "unit": "V"}
